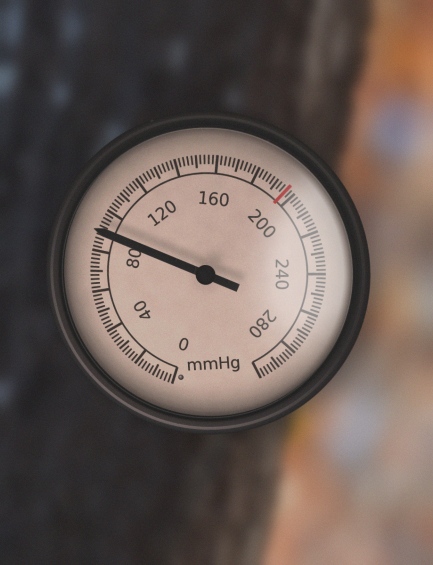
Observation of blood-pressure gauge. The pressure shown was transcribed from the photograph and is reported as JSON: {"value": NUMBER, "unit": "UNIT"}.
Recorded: {"value": 90, "unit": "mmHg"}
